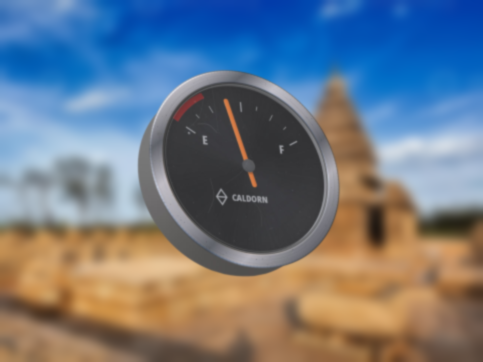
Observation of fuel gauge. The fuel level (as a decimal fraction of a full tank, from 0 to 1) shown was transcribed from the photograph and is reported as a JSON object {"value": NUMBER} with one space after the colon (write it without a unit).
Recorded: {"value": 0.375}
